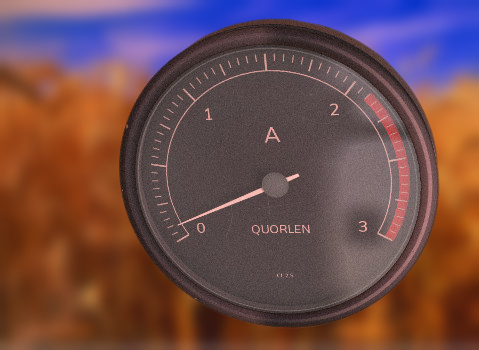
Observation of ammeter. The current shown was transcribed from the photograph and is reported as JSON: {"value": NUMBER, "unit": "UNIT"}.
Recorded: {"value": 0.1, "unit": "A"}
